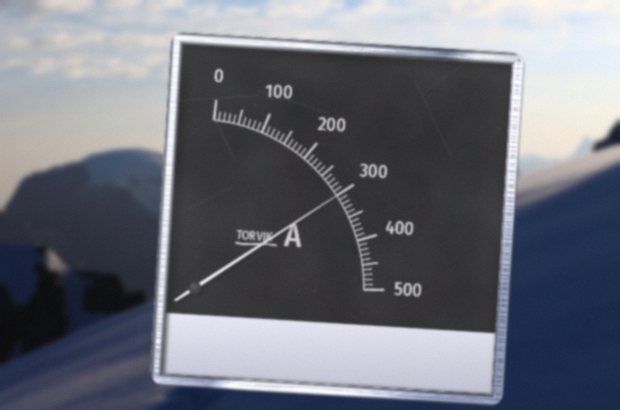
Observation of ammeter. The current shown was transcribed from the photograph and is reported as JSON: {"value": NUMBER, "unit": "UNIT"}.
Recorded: {"value": 300, "unit": "A"}
